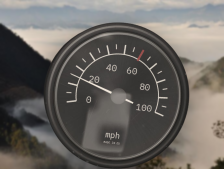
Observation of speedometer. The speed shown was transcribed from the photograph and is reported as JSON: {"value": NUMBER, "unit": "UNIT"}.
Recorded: {"value": 15, "unit": "mph"}
